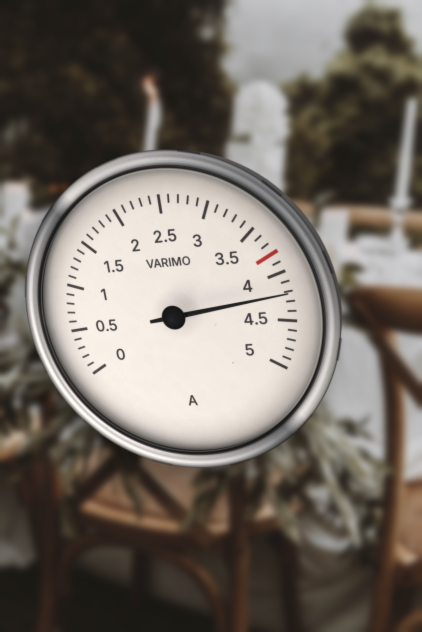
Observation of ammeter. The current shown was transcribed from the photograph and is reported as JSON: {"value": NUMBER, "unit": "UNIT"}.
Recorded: {"value": 4.2, "unit": "A"}
